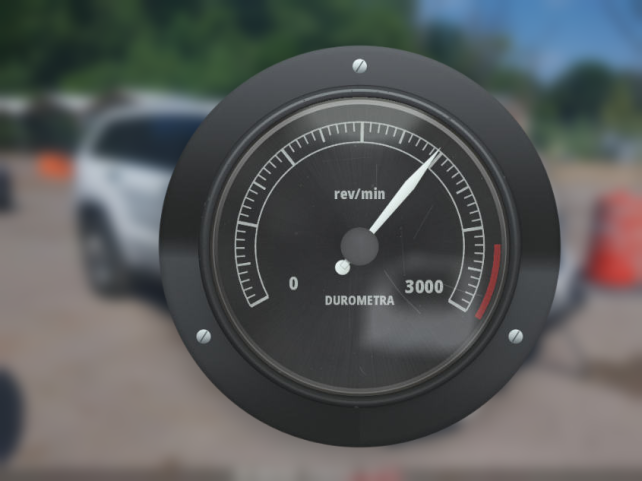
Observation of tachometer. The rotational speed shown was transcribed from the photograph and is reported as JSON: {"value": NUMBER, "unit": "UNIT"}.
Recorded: {"value": 1975, "unit": "rpm"}
